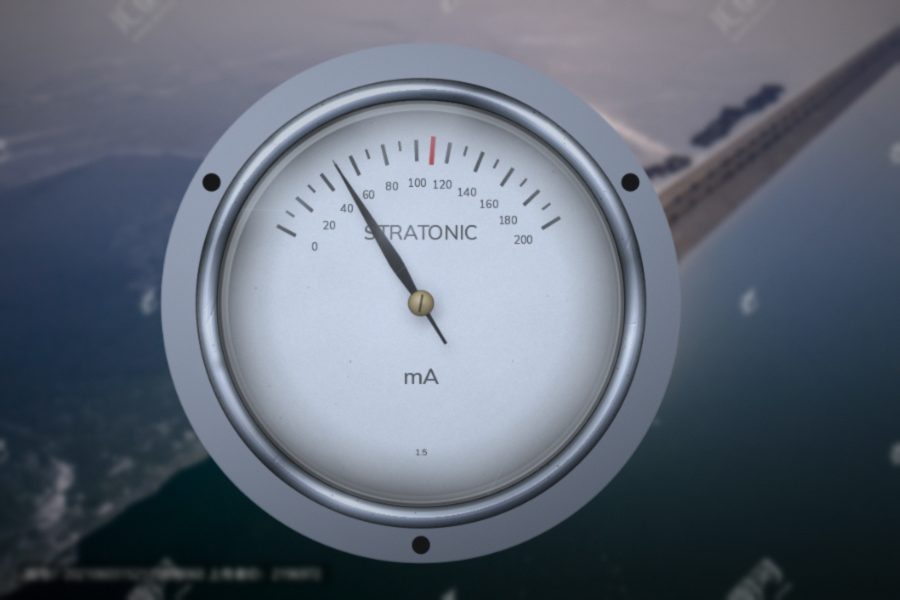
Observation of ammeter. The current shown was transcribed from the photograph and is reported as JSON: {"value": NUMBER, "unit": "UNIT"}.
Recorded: {"value": 50, "unit": "mA"}
